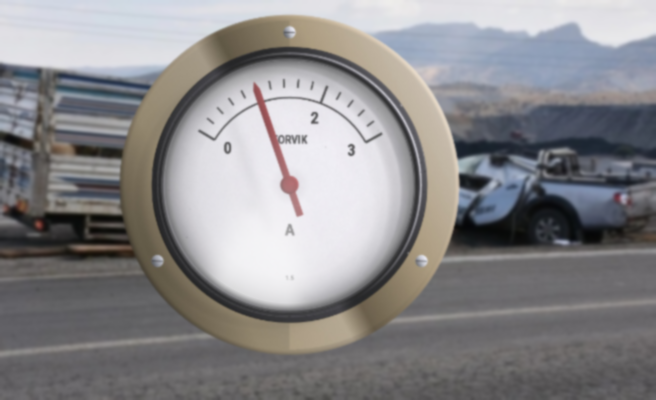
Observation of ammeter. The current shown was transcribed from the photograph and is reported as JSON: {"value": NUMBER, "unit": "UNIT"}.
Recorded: {"value": 1, "unit": "A"}
